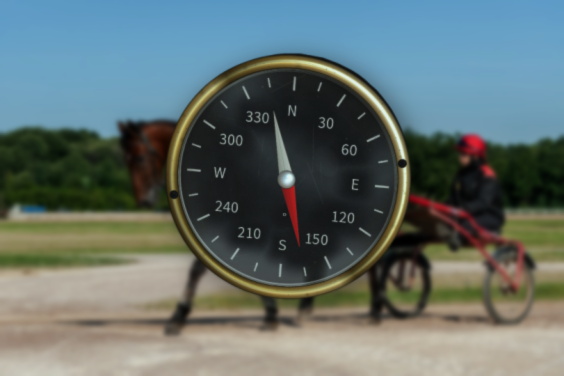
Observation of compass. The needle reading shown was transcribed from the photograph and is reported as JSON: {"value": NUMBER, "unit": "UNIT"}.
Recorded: {"value": 165, "unit": "°"}
